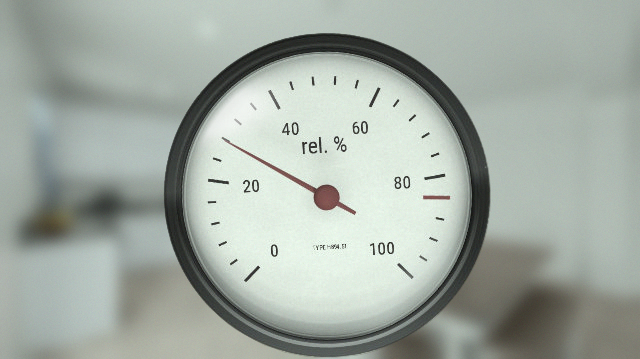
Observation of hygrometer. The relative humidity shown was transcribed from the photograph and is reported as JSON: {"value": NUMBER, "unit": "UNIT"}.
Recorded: {"value": 28, "unit": "%"}
